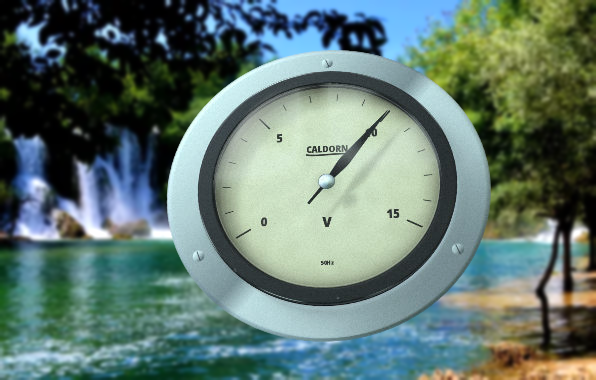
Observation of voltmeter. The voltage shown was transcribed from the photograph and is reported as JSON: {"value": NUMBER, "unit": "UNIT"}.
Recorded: {"value": 10, "unit": "V"}
